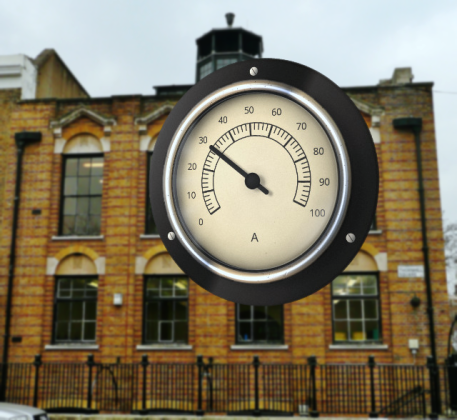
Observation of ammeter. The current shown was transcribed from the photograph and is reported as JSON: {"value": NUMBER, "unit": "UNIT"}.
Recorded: {"value": 30, "unit": "A"}
